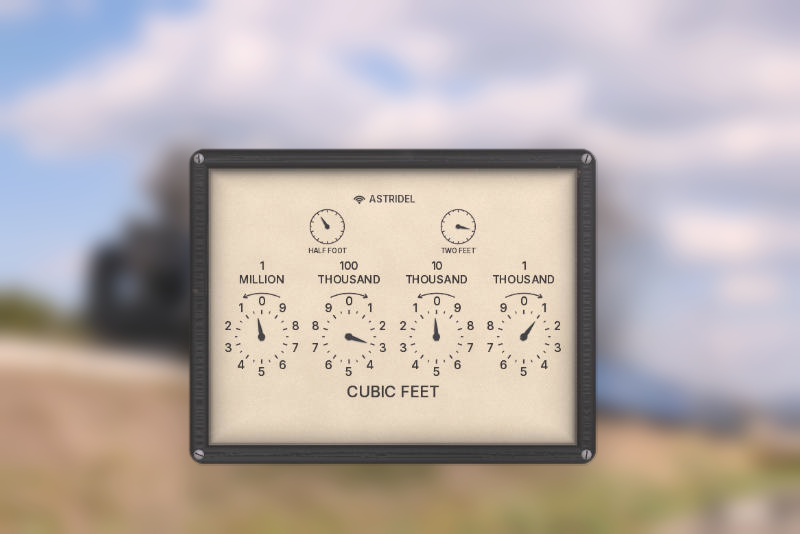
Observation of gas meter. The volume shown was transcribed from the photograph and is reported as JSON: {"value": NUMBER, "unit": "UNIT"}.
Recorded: {"value": 30100, "unit": "ft³"}
